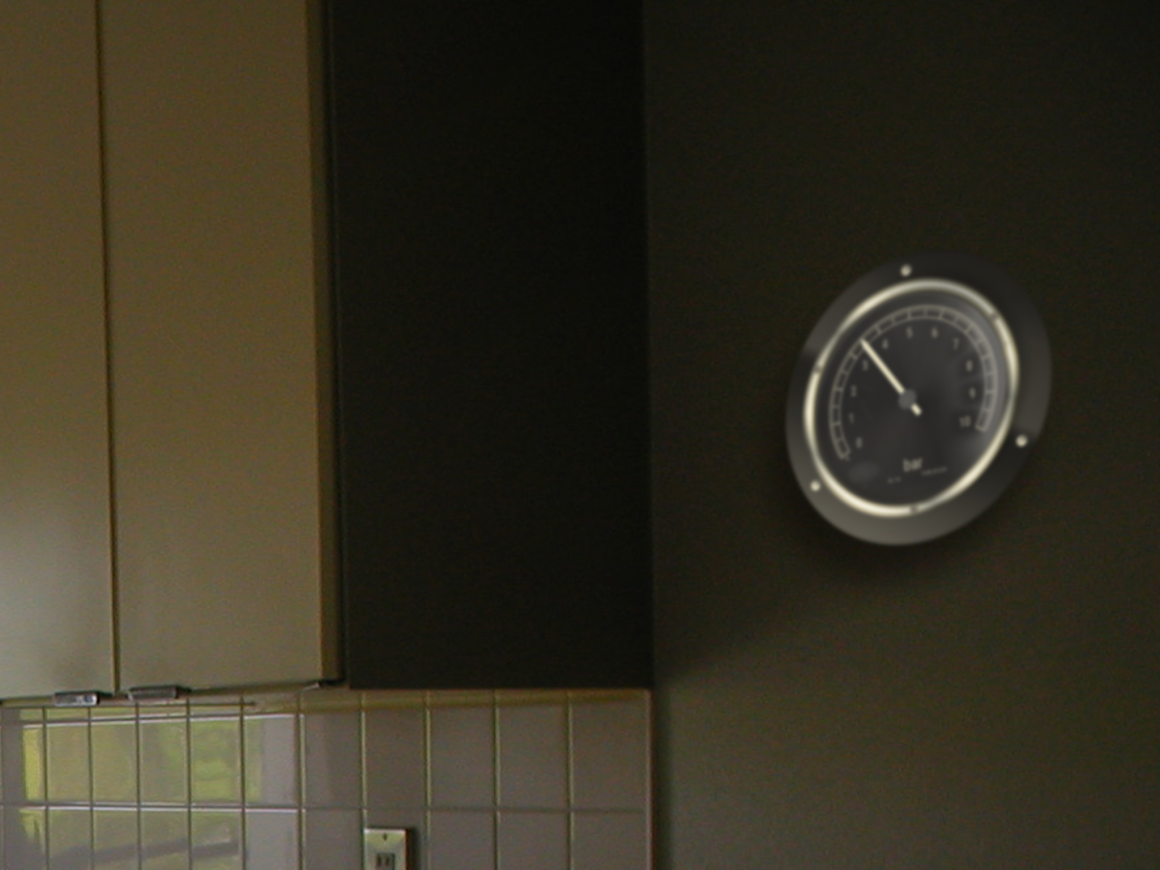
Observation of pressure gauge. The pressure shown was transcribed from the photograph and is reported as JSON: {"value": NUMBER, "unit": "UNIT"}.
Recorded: {"value": 3.5, "unit": "bar"}
